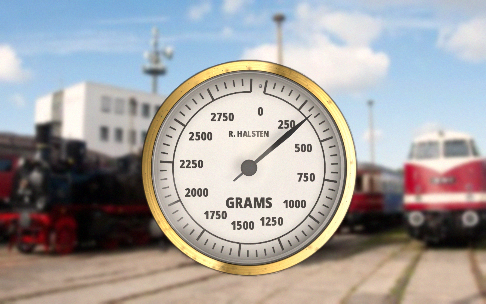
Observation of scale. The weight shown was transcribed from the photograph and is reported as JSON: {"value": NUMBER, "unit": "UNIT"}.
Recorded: {"value": 325, "unit": "g"}
